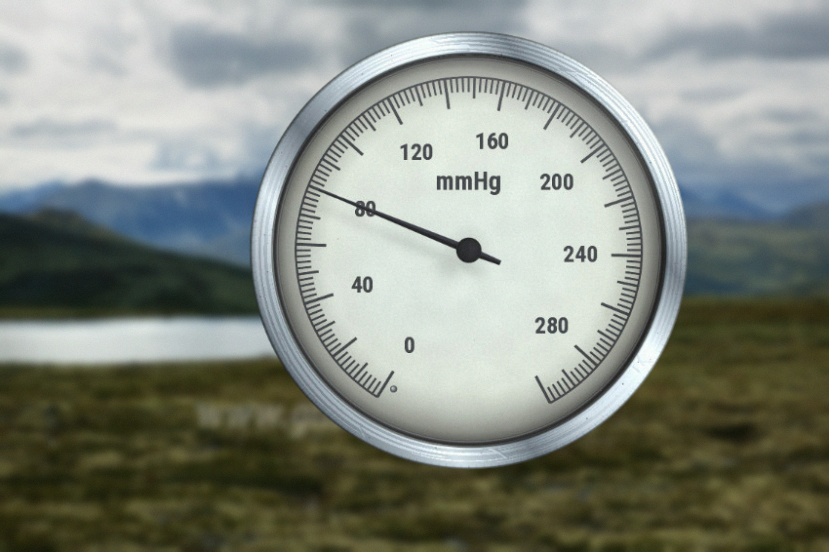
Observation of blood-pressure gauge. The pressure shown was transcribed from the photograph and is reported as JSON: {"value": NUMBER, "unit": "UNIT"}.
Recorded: {"value": 80, "unit": "mmHg"}
